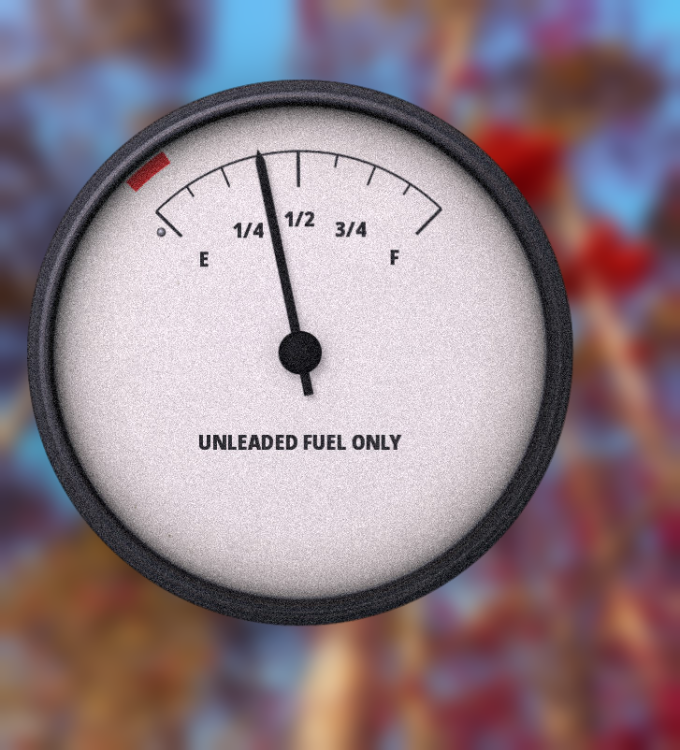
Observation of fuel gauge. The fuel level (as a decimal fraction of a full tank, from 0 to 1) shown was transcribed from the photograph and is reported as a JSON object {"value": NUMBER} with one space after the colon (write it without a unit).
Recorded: {"value": 0.375}
